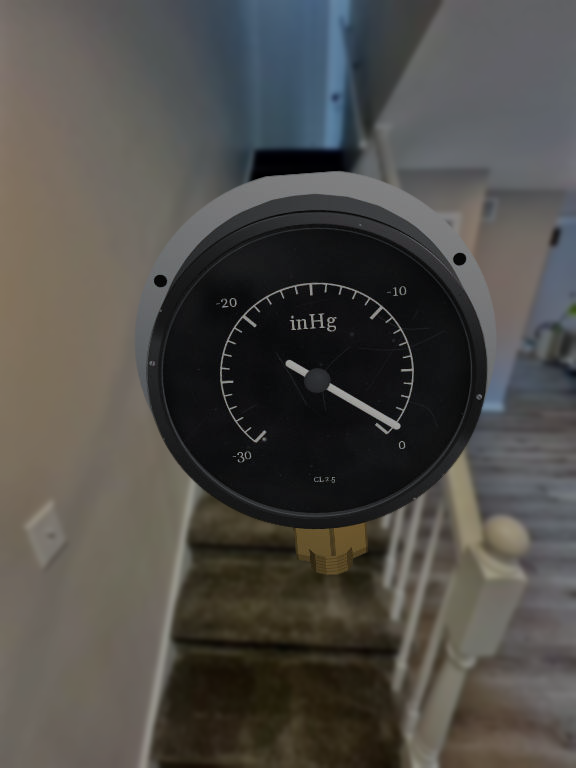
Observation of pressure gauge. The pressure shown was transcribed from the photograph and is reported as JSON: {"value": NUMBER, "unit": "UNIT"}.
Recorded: {"value": -1, "unit": "inHg"}
